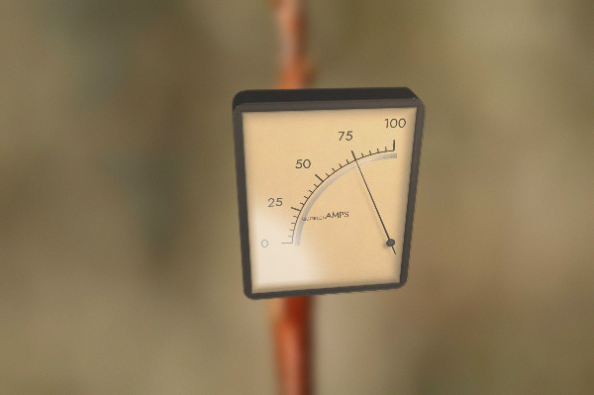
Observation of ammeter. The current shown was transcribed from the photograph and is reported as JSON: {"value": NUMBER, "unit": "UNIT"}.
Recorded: {"value": 75, "unit": "A"}
